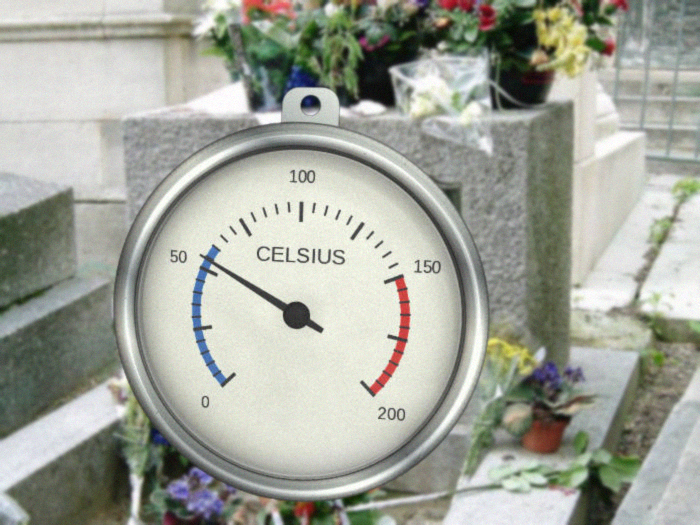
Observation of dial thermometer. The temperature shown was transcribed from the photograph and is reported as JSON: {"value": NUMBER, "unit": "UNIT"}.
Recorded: {"value": 55, "unit": "°C"}
